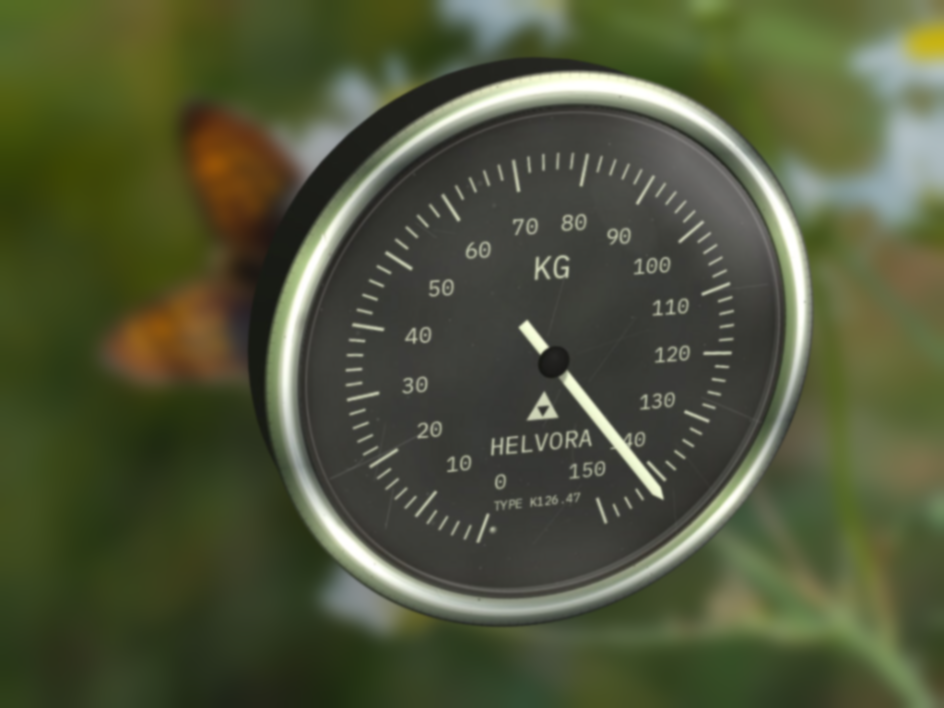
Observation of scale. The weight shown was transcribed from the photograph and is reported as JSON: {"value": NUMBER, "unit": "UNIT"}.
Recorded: {"value": 142, "unit": "kg"}
